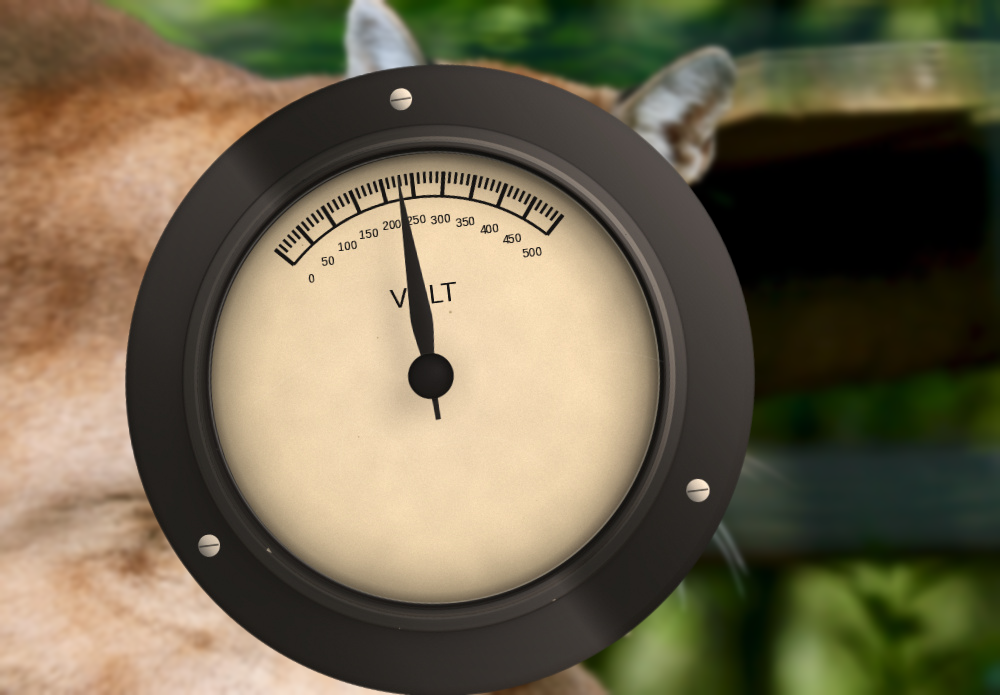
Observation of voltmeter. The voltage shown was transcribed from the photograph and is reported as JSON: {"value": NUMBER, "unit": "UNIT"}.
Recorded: {"value": 230, "unit": "V"}
